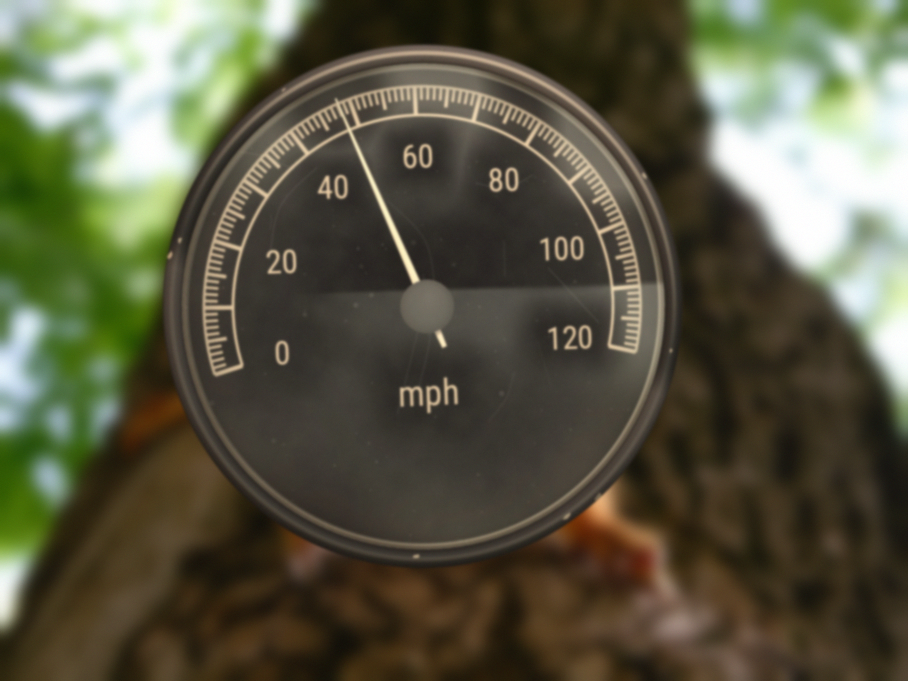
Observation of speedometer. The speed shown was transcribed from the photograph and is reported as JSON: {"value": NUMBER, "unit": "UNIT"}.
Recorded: {"value": 48, "unit": "mph"}
